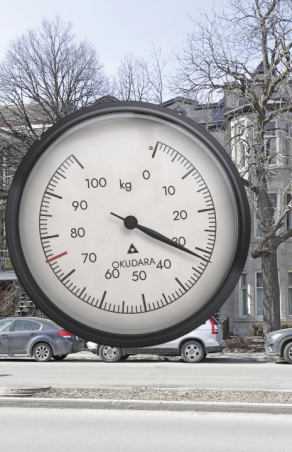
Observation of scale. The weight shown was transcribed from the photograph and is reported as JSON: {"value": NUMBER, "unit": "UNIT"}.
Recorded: {"value": 32, "unit": "kg"}
